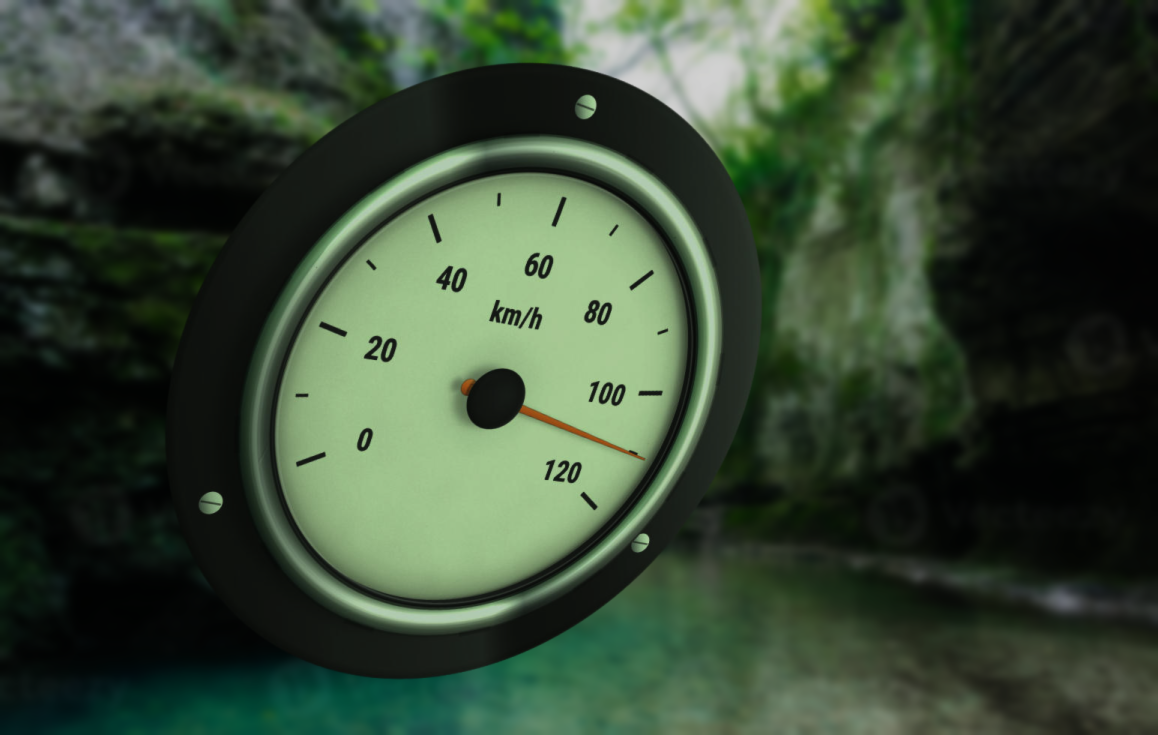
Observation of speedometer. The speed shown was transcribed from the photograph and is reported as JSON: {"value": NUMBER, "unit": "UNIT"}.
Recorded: {"value": 110, "unit": "km/h"}
